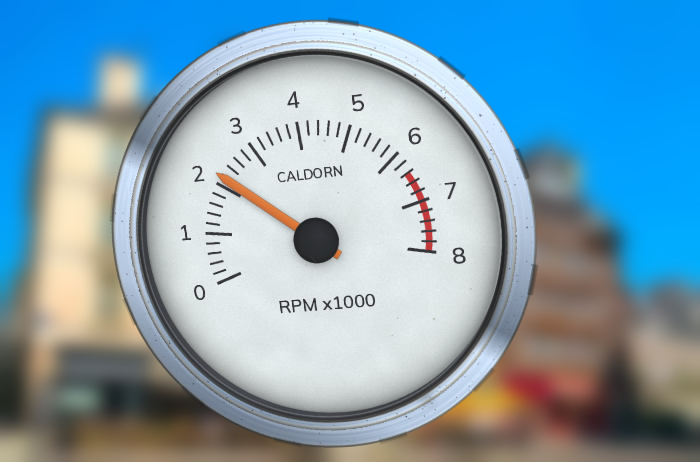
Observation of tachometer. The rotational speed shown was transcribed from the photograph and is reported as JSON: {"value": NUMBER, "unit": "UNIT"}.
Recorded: {"value": 2200, "unit": "rpm"}
